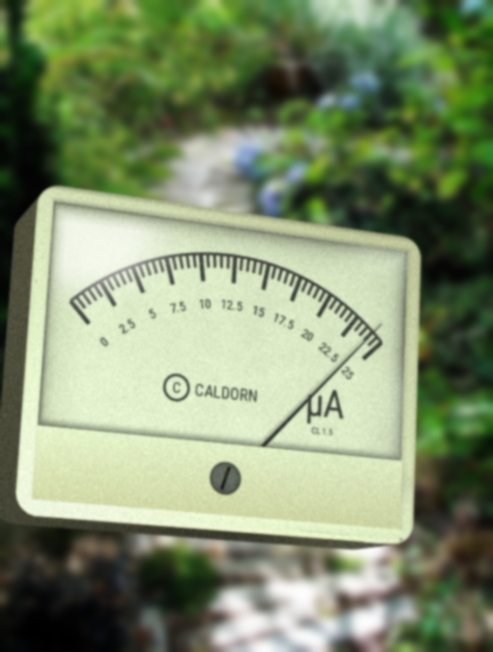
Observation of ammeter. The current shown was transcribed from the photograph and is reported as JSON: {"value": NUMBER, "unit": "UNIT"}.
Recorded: {"value": 24, "unit": "µA"}
